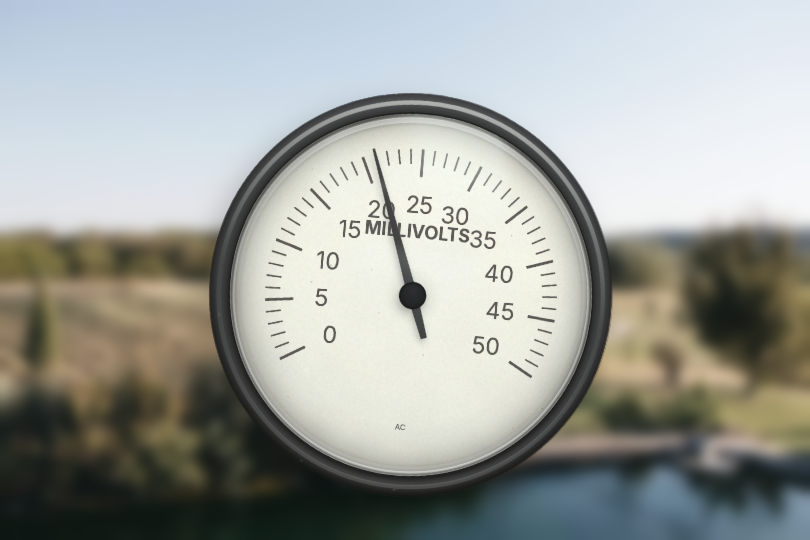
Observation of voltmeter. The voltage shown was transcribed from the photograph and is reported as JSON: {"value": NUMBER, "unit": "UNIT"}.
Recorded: {"value": 21, "unit": "mV"}
